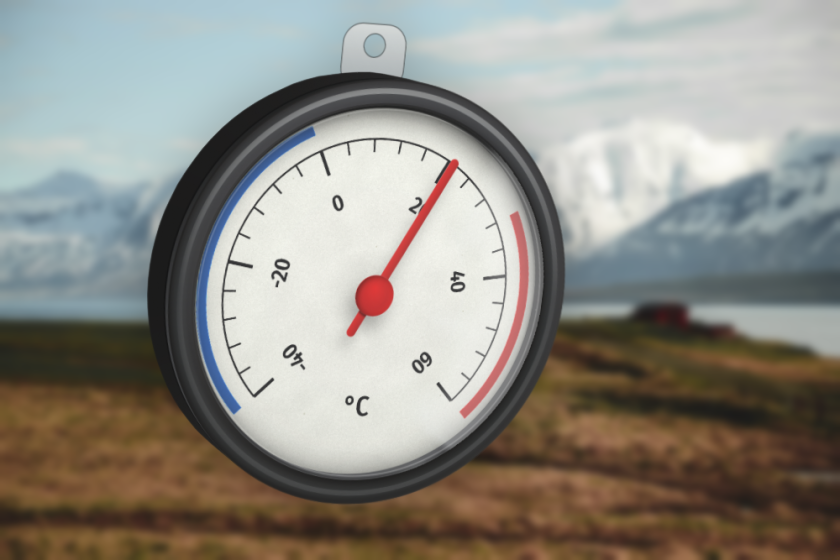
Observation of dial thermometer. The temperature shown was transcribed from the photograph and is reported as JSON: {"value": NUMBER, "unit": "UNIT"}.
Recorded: {"value": 20, "unit": "°C"}
